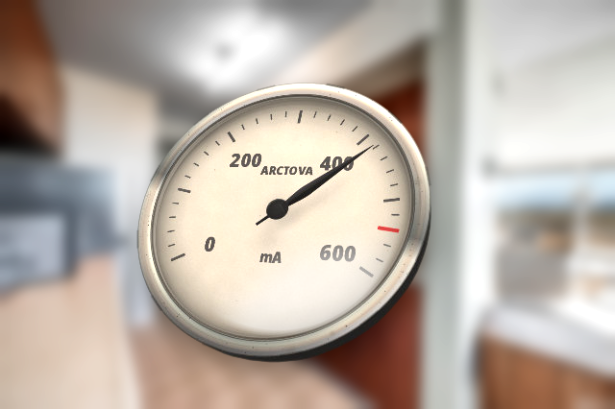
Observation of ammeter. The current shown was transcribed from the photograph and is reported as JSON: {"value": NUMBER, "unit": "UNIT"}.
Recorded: {"value": 420, "unit": "mA"}
